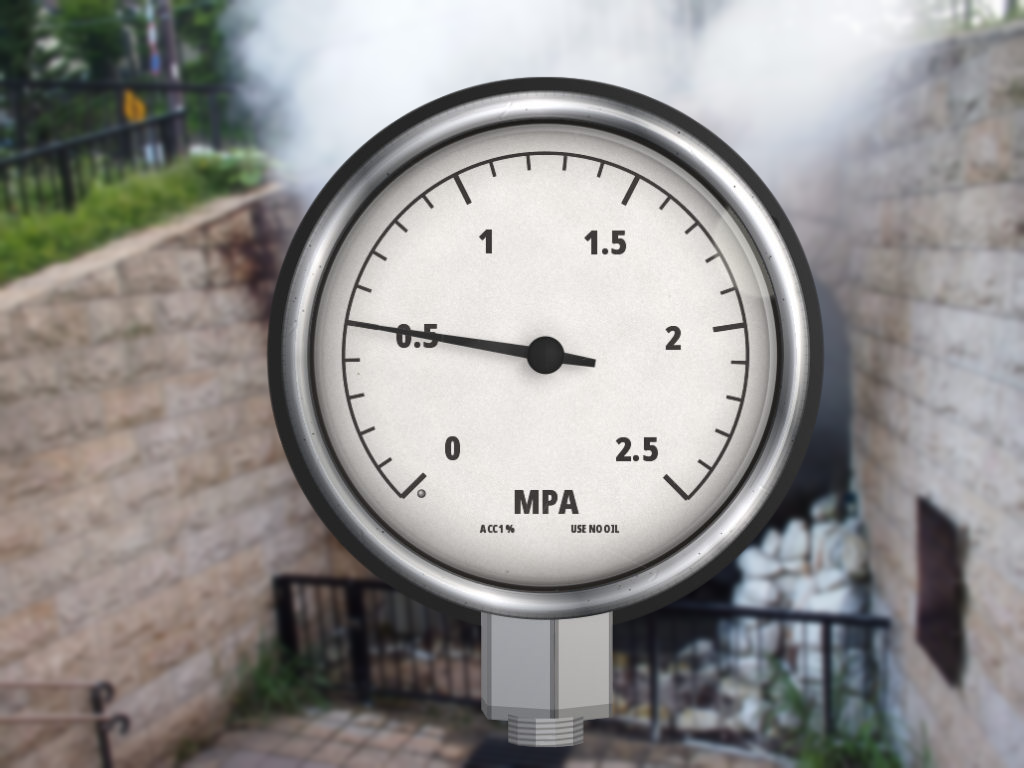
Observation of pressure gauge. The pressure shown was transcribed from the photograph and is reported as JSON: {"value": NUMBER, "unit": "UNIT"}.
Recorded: {"value": 0.5, "unit": "MPa"}
